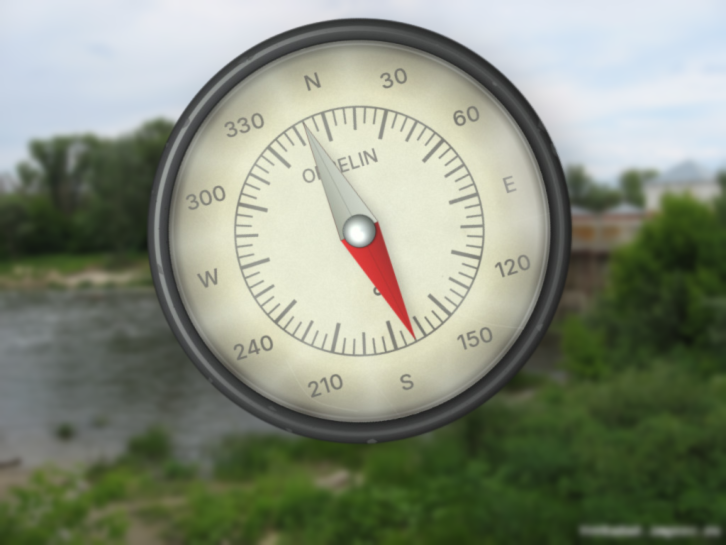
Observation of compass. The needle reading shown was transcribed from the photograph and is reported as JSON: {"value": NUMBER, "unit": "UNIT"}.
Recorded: {"value": 170, "unit": "°"}
